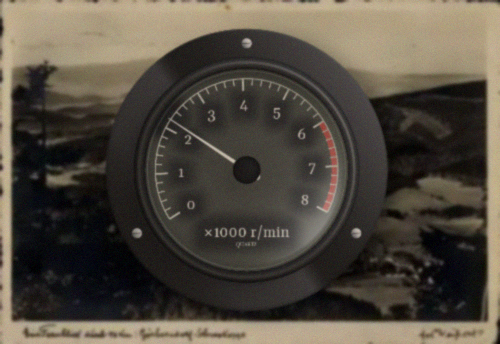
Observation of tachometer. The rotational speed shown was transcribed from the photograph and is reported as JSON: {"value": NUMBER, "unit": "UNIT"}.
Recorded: {"value": 2200, "unit": "rpm"}
